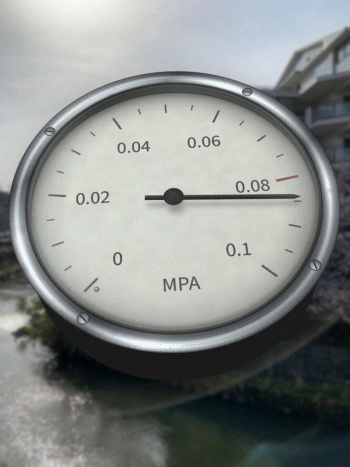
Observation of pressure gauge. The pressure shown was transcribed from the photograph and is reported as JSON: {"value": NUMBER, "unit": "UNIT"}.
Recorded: {"value": 0.085, "unit": "MPa"}
